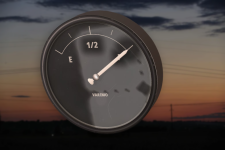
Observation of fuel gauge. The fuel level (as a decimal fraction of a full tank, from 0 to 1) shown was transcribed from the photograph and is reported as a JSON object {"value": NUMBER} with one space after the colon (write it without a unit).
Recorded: {"value": 1}
